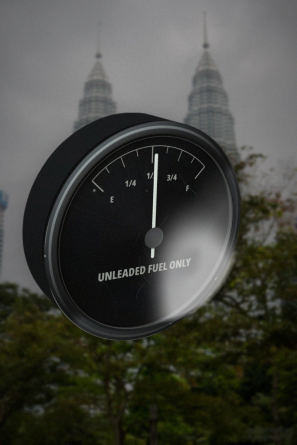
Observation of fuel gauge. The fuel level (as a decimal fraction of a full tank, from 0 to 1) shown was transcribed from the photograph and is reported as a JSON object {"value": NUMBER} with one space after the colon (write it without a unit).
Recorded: {"value": 0.5}
